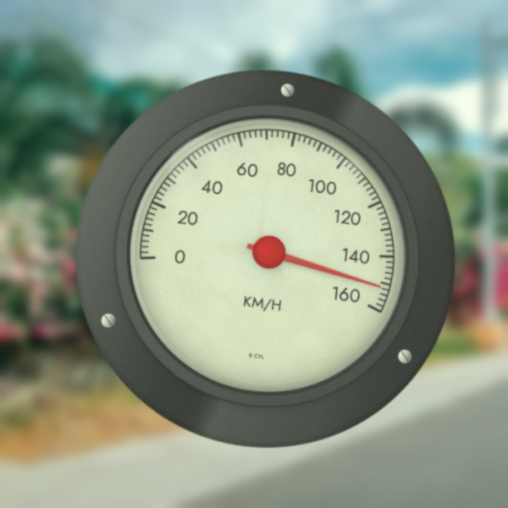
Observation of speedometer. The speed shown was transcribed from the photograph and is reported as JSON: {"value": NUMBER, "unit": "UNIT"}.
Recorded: {"value": 152, "unit": "km/h"}
